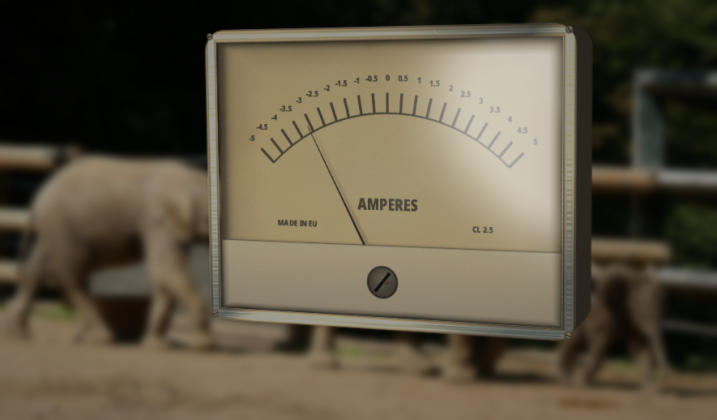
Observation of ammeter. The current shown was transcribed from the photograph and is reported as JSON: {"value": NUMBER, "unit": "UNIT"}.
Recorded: {"value": -3, "unit": "A"}
